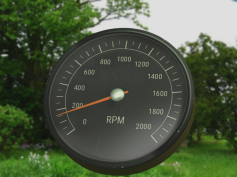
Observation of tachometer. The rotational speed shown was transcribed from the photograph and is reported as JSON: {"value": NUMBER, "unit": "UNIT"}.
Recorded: {"value": 150, "unit": "rpm"}
